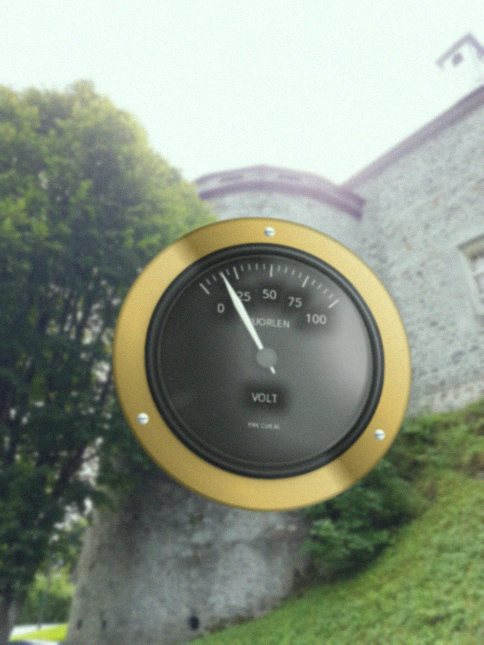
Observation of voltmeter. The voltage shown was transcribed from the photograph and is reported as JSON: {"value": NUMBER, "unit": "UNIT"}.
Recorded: {"value": 15, "unit": "V"}
